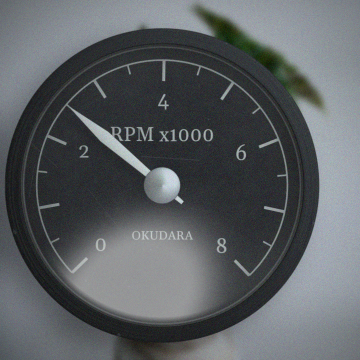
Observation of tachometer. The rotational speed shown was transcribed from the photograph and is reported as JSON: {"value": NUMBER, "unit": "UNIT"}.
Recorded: {"value": 2500, "unit": "rpm"}
